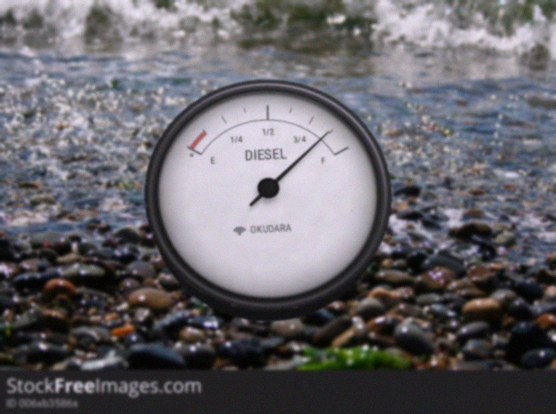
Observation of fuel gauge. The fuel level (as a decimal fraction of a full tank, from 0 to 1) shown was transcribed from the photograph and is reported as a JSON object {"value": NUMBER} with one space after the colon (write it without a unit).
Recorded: {"value": 0.875}
